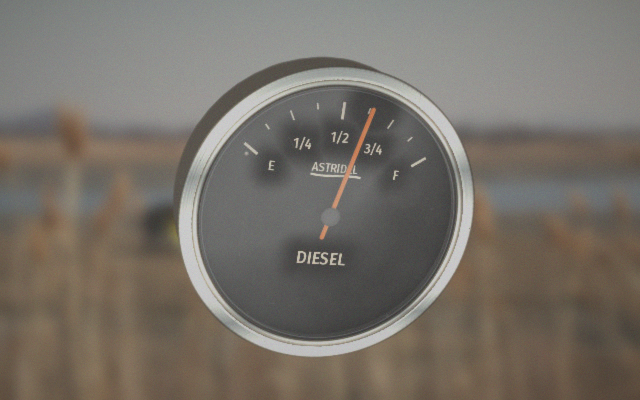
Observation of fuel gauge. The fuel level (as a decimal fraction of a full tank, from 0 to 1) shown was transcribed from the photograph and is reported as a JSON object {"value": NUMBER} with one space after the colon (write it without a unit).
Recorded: {"value": 0.625}
